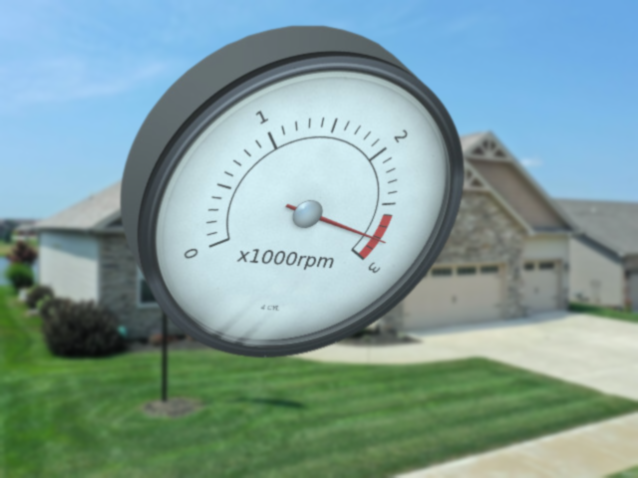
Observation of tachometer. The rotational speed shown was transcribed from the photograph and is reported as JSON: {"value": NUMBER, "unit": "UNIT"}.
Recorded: {"value": 2800, "unit": "rpm"}
